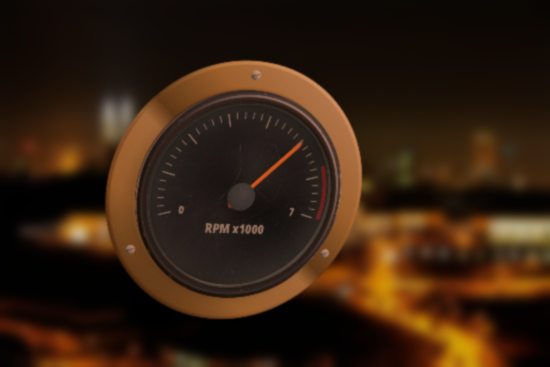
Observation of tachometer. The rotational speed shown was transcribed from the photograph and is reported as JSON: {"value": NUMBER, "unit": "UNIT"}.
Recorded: {"value": 5000, "unit": "rpm"}
